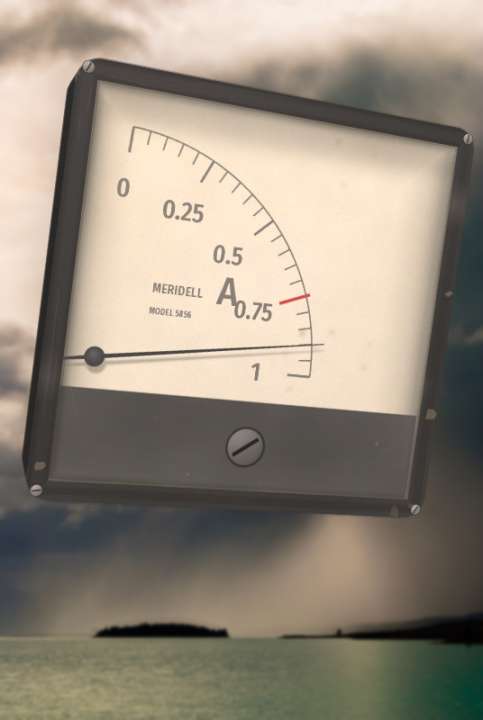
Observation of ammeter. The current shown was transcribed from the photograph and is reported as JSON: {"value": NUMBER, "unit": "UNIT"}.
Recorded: {"value": 0.9, "unit": "A"}
